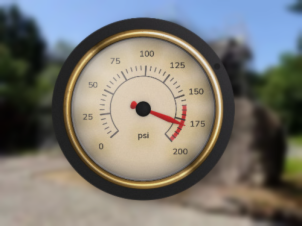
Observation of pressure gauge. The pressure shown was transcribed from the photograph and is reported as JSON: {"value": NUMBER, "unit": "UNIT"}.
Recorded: {"value": 180, "unit": "psi"}
